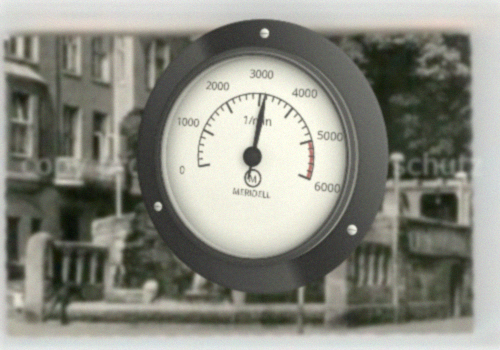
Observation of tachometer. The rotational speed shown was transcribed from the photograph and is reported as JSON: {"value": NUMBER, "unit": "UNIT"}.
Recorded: {"value": 3200, "unit": "rpm"}
